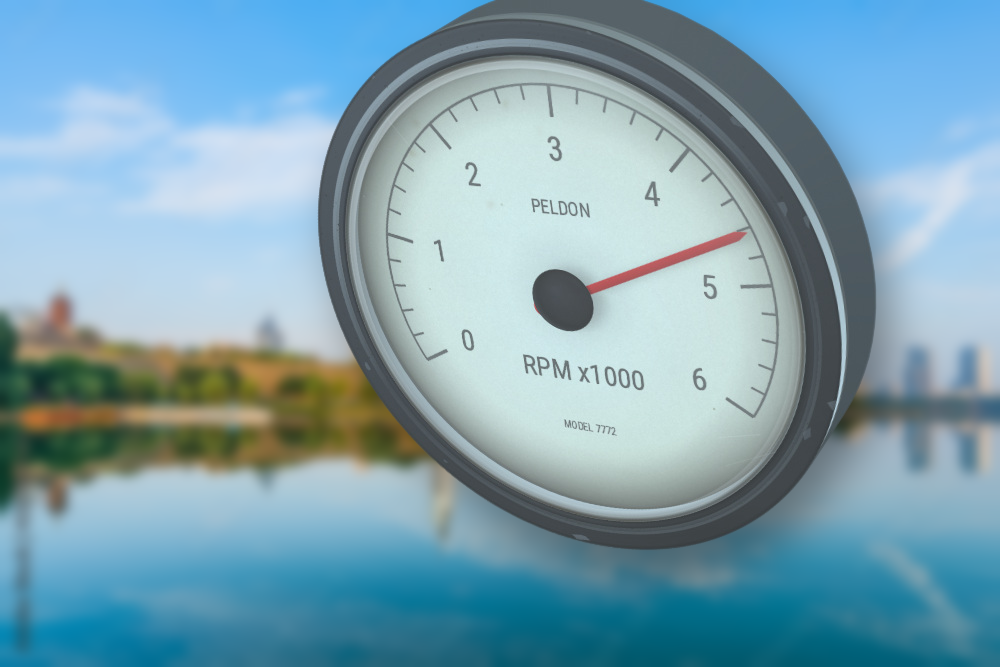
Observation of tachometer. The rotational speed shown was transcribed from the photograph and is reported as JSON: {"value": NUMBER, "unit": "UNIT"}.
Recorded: {"value": 4600, "unit": "rpm"}
